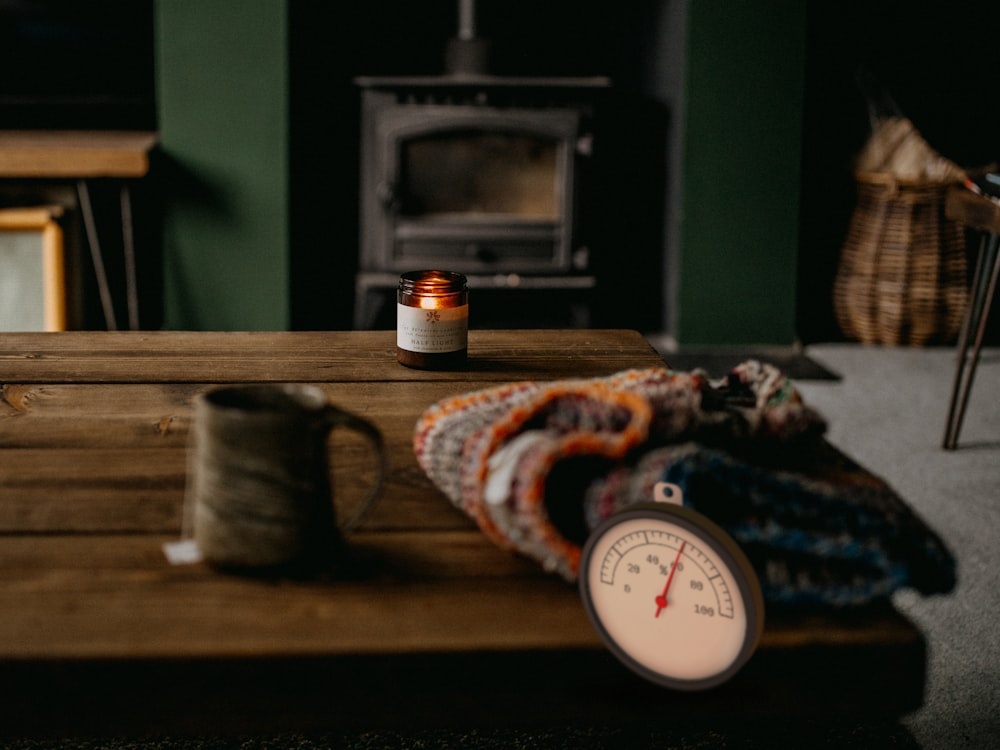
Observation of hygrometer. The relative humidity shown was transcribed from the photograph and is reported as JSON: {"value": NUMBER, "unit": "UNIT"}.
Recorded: {"value": 60, "unit": "%"}
